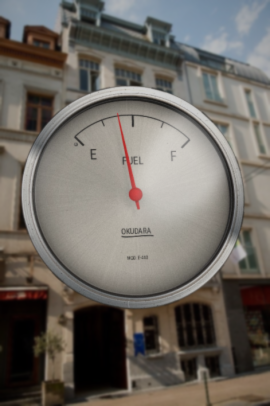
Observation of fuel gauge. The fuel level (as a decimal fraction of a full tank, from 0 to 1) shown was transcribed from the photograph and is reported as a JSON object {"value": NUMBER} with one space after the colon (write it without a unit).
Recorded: {"value": 0.375}
